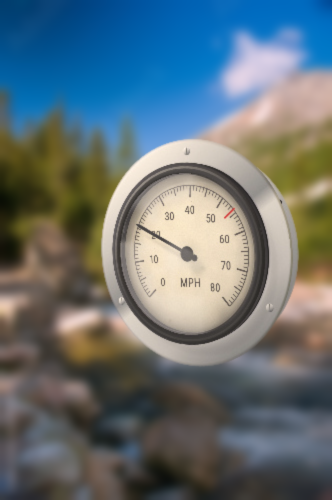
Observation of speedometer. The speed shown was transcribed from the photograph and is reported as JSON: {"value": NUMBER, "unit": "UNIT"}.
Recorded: {"value": 20, "unit": "mph"}
